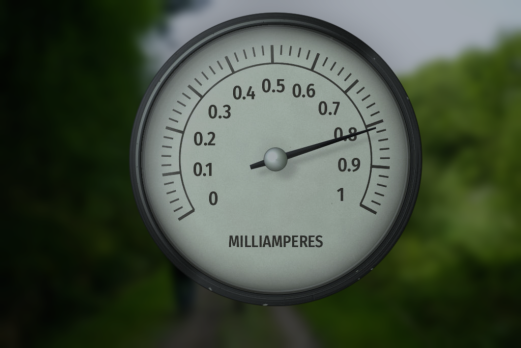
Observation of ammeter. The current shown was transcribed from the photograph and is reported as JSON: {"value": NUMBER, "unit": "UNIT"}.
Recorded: {"value": 0.81, "unit": "mA"}
